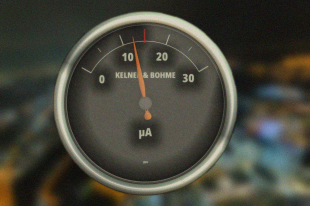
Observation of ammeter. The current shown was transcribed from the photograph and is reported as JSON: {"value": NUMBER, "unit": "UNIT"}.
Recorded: {"value": 12.5, "unit": "µA"}
